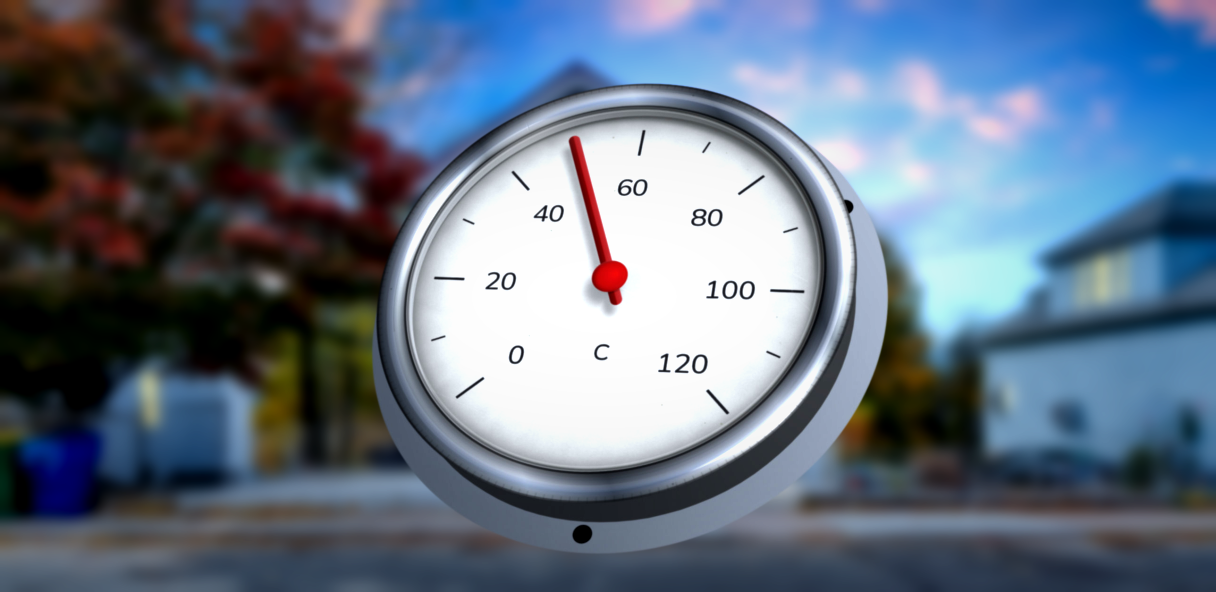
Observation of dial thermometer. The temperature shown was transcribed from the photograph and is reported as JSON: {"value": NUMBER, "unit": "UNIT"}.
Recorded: {"value": 50, "unit": "°C"}
